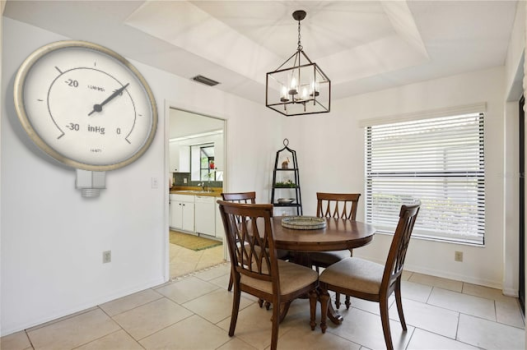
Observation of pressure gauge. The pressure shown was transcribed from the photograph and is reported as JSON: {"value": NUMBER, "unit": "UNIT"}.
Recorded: {"value": -10, "unit": "inHg"}
